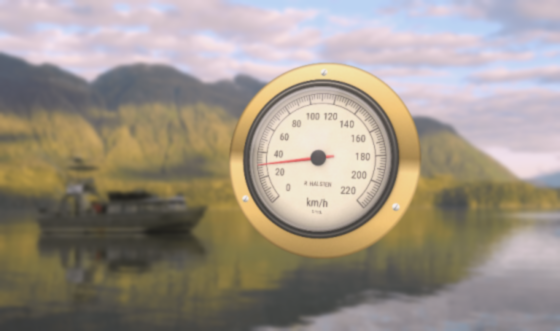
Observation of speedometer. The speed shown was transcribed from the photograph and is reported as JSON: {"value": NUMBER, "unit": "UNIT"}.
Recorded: {"value": 30, "unit": "km/h"}
